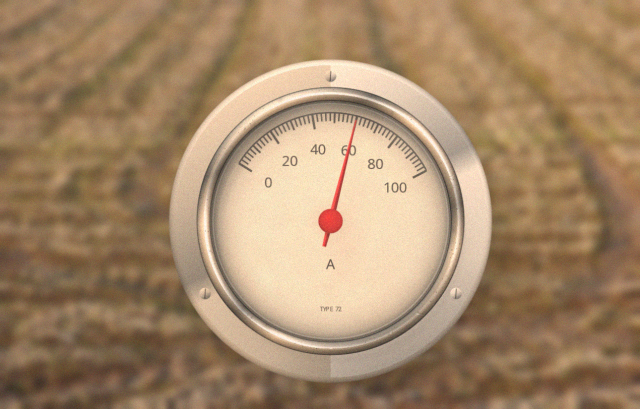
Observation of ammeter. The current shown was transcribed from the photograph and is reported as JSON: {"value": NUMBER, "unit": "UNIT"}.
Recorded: {"value": 60, "unit": "A"}
